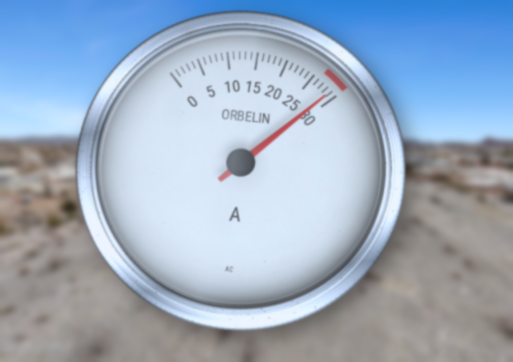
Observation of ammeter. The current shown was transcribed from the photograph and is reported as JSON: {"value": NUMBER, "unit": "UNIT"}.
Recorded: {"value": 29, "unit": "A"}
